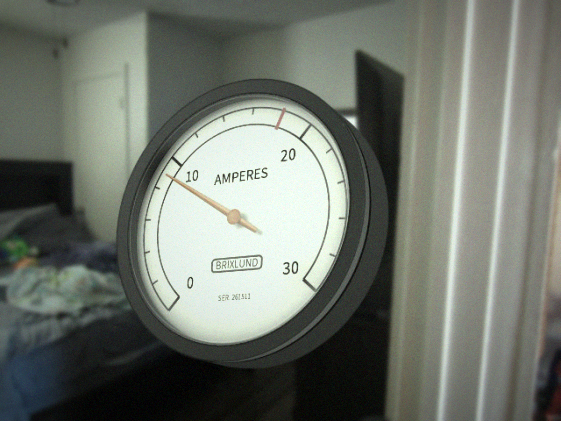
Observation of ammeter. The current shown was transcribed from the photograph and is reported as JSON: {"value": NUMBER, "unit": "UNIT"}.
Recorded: {"value": 9, "unit": "A"}
